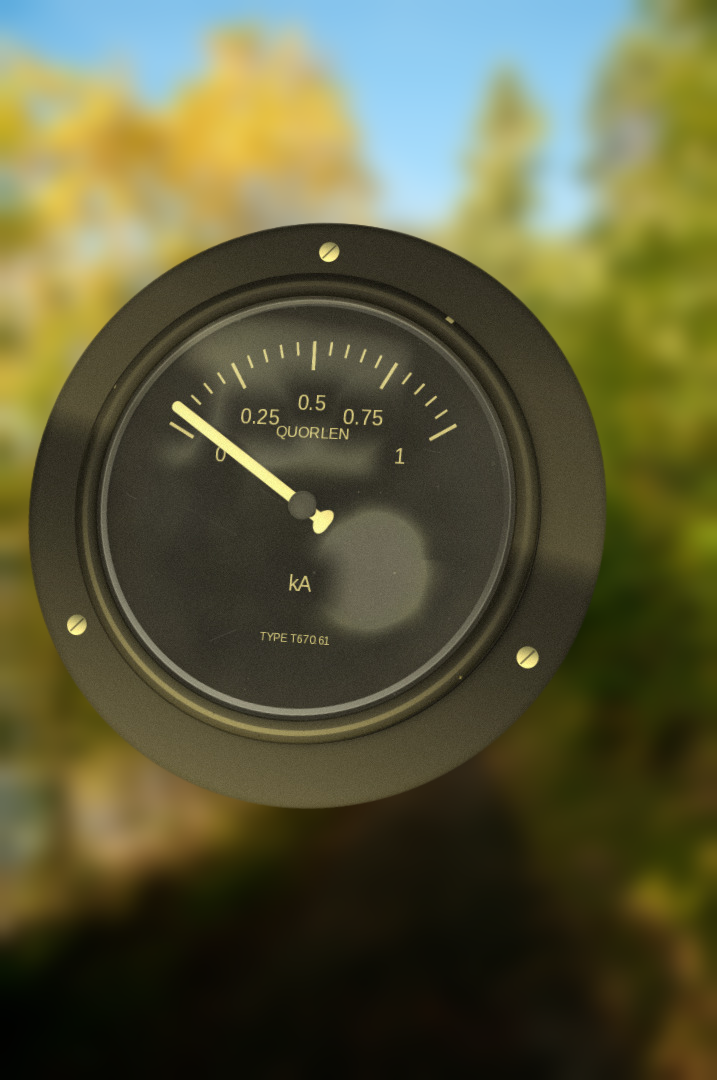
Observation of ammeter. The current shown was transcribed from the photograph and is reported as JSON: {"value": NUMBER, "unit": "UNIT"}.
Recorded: {"value": 0.05, "unit": "kA"}
